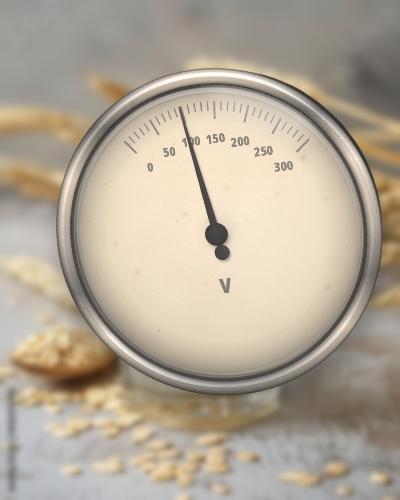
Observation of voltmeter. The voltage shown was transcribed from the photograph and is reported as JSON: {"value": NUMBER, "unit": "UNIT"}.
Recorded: {"value": 100, "unit": "V"}
